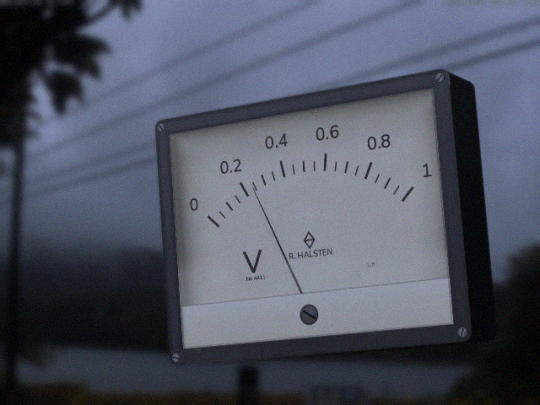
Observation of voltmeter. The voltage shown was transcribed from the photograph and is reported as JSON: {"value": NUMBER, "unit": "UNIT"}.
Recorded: {"value": 0.25, "unit": "V"}
